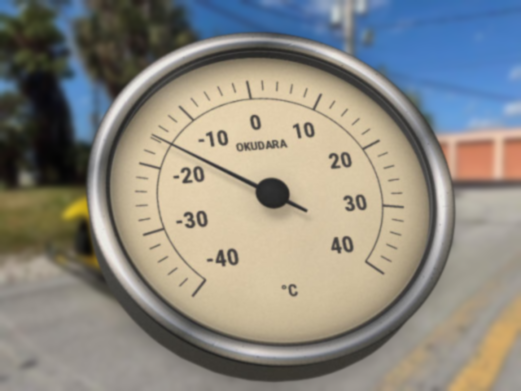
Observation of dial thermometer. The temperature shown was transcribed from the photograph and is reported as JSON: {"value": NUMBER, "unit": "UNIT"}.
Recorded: {"value": -16, "unit": "°C"}
